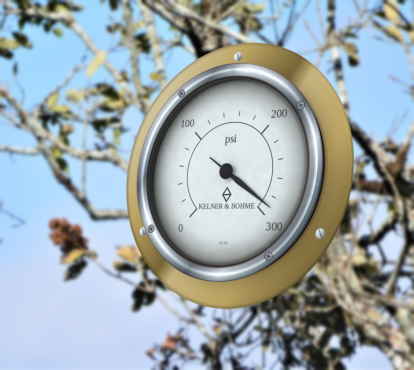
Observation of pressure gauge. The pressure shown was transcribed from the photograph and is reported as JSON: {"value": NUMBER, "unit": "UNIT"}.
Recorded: {"value": 290, "unit": "psi"}
